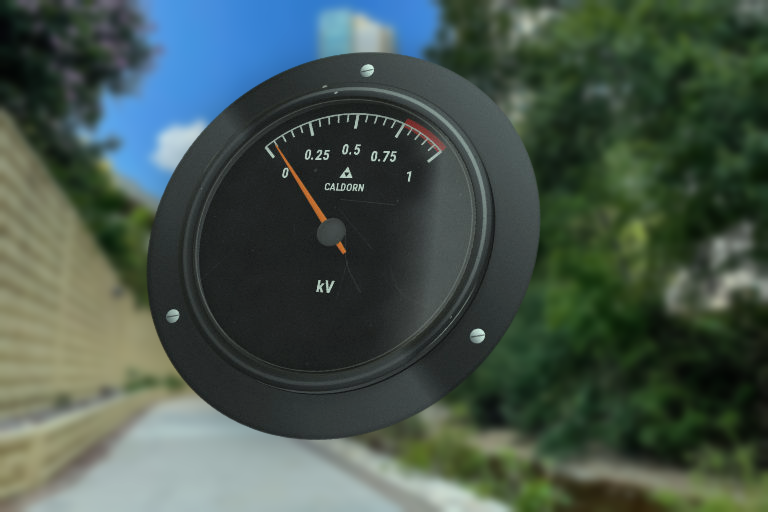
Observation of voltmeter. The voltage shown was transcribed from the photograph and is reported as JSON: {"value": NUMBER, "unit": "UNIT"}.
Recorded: {"value": 0.05, "unit": "kV"}
